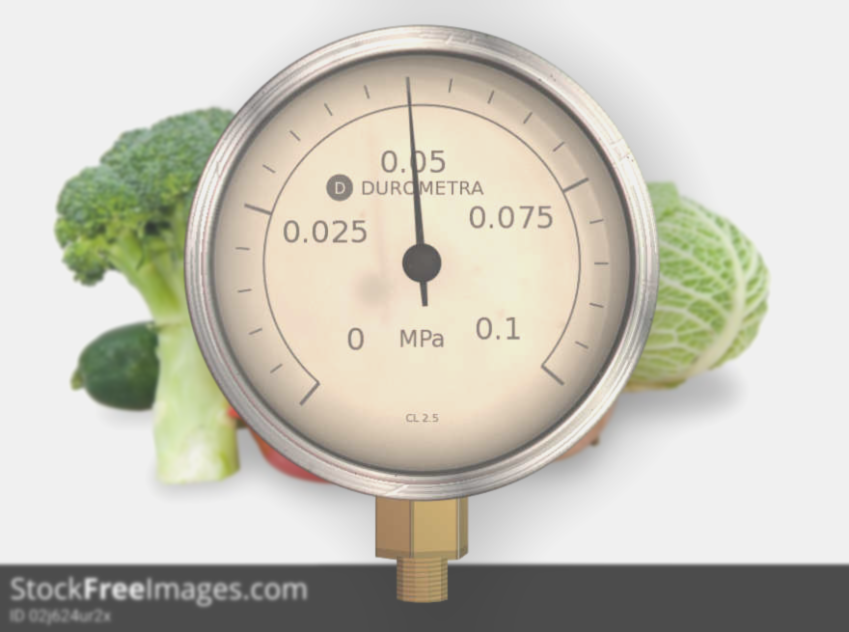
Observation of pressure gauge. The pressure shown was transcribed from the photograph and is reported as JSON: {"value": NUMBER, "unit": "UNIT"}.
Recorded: {"value": 0.05, "unit": "MPa"}
